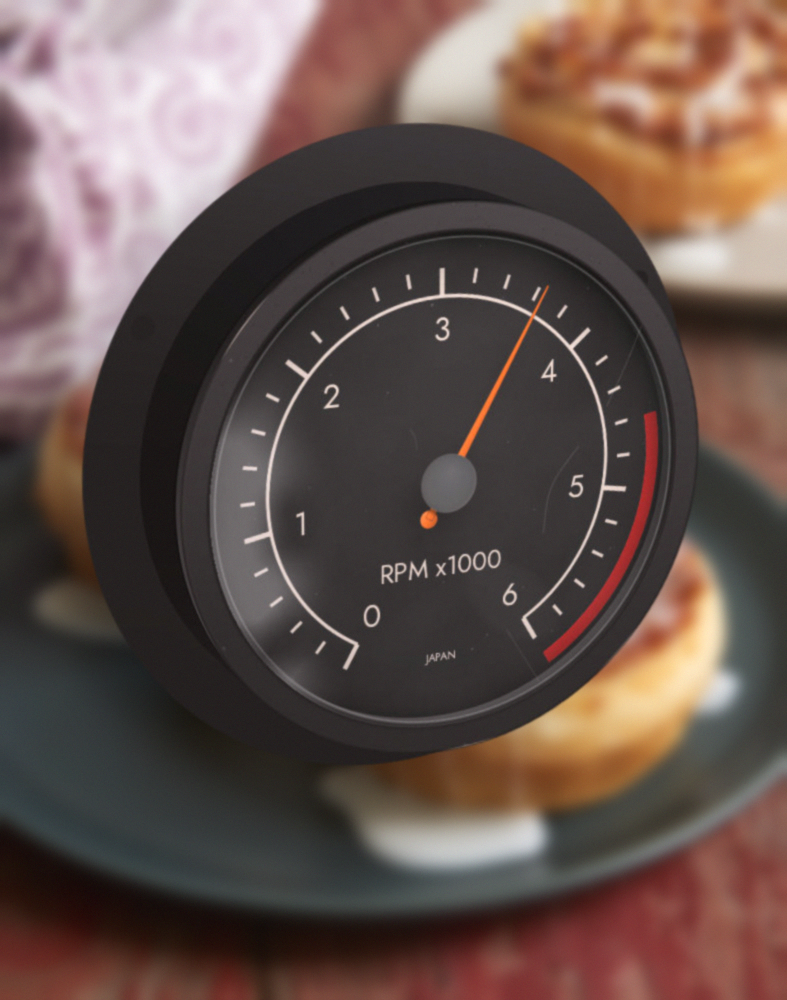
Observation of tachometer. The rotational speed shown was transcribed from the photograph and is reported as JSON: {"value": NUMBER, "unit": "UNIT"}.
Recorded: {"value": 3600, "unit": "rpm"}
